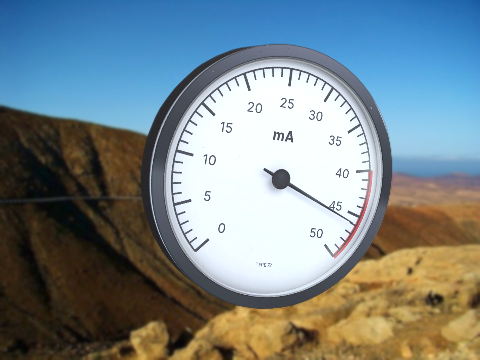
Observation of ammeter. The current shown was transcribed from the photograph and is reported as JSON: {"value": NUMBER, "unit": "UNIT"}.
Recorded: {"value": 46, "unit": "mA"}
